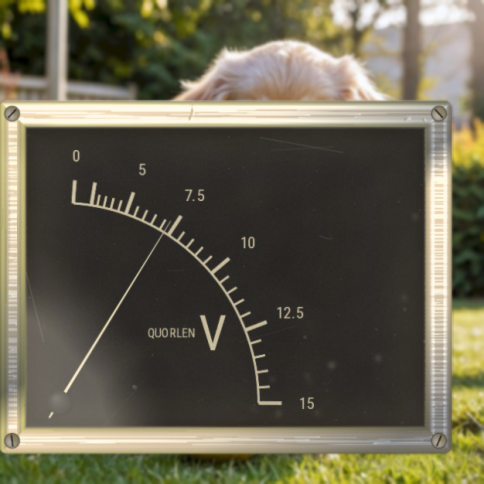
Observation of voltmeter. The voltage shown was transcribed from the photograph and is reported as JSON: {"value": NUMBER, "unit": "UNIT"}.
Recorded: {"value": 7.25, "unit": "V"}
